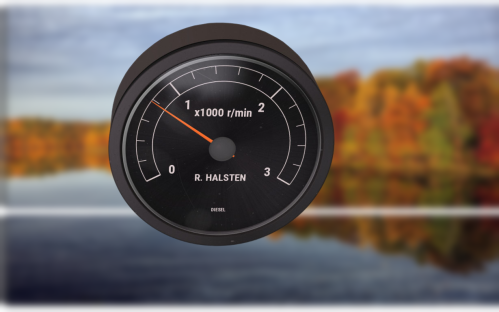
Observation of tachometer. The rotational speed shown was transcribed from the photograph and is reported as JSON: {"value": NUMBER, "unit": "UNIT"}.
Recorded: {"value": 800, "unit": "rpm"}
